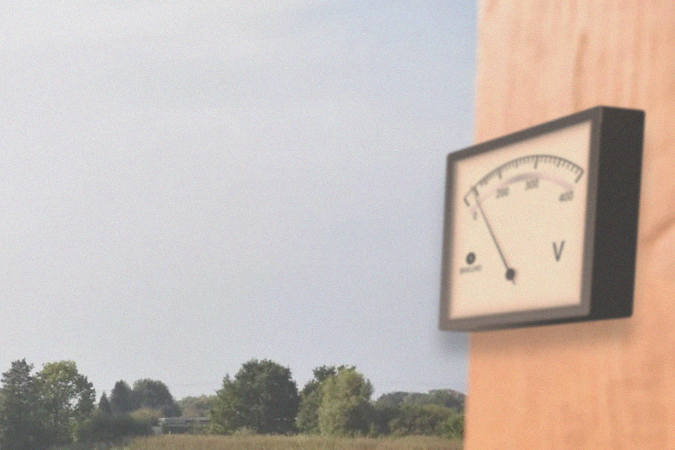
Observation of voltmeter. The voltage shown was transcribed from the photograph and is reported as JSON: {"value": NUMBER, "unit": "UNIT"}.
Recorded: {"value": 100, "unit": "V"}
